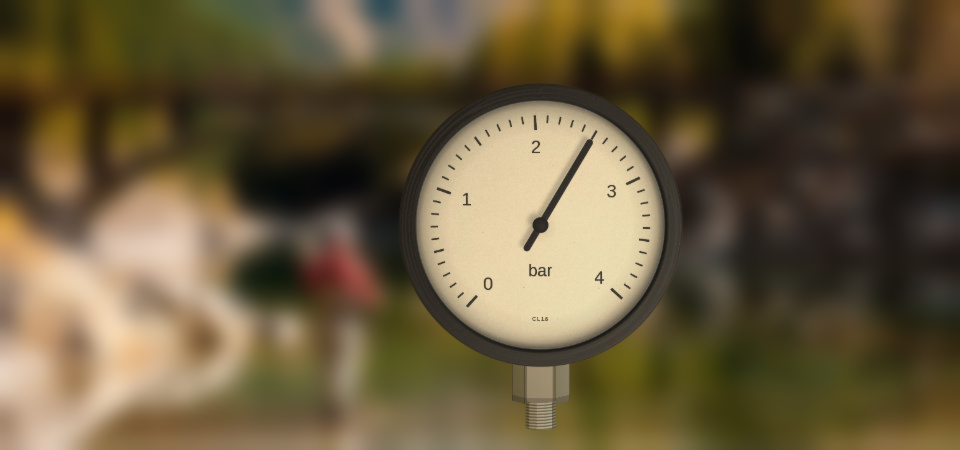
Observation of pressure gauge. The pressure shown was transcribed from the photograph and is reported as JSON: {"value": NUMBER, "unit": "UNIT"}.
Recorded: {"value": 2.5, "unit": "bar"}
